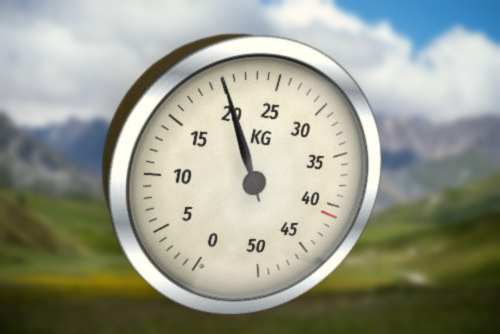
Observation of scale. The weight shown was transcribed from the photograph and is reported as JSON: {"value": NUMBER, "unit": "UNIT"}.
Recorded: {"value": 20, "unit": "kg"}
